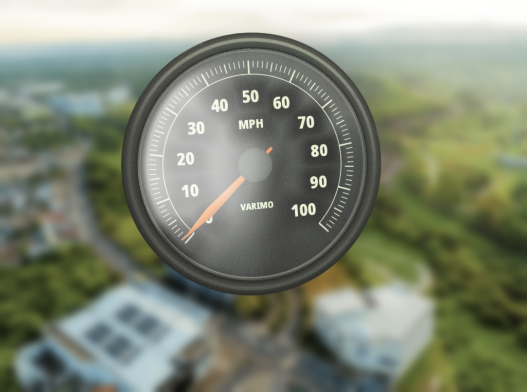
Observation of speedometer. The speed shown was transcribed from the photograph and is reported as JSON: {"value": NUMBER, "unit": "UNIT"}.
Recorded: {"value": 1, "unit": "mph"}
